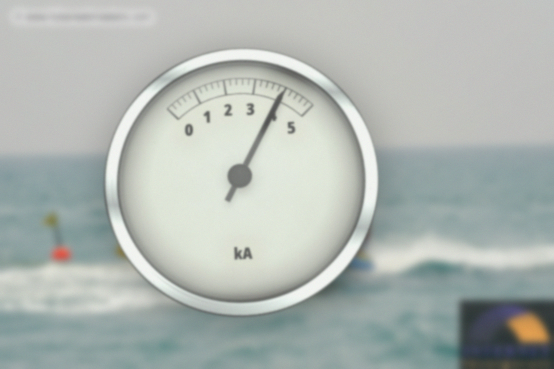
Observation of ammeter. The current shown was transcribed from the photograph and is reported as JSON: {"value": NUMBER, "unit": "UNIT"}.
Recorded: {"value": 4, "unit": "kA"}
